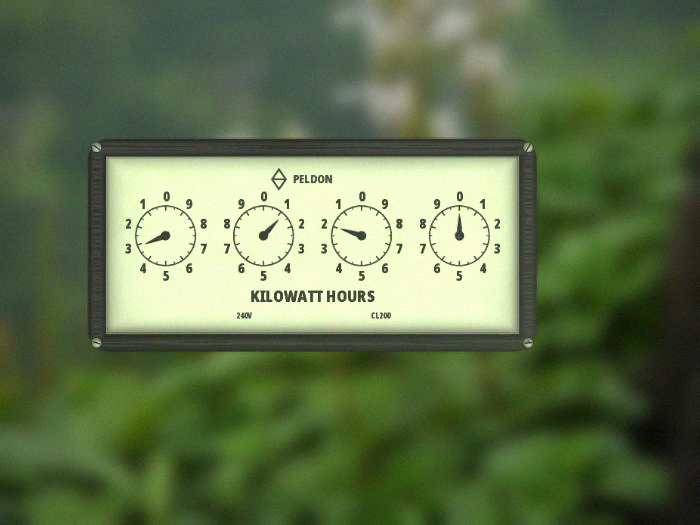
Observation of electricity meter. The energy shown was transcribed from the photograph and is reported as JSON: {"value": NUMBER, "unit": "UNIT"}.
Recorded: {"value": 3120, "unit": "kWh"}
